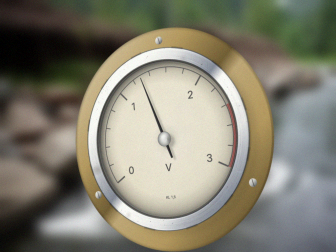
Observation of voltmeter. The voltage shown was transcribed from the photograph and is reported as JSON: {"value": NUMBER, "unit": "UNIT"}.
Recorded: {"value": 1.3, "unit": "V"}
